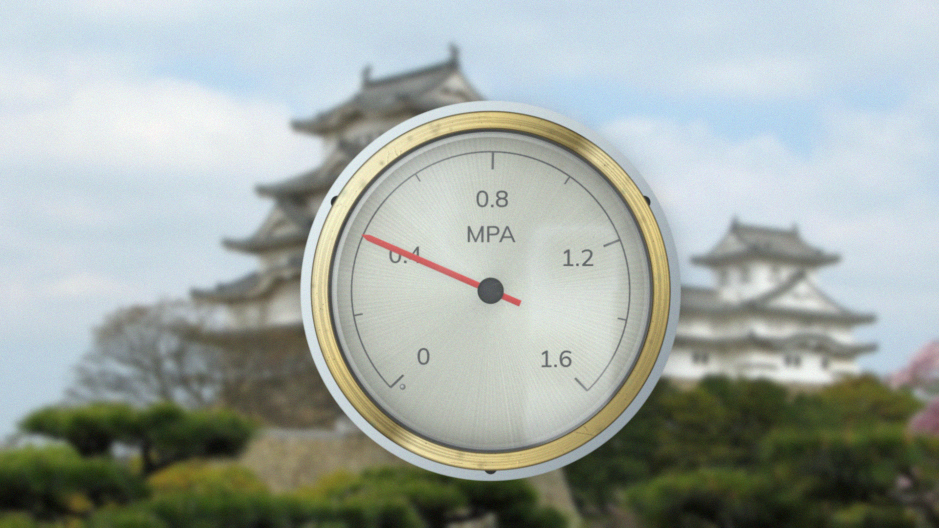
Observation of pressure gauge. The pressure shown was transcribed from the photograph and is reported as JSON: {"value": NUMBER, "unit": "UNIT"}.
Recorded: {"value": 0.4, "unit": "MPa"}
